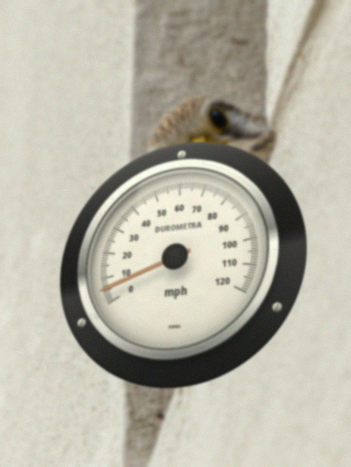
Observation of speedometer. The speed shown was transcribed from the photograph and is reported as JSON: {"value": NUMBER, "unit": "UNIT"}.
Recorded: {"value": 5, "unit": "mph"}
